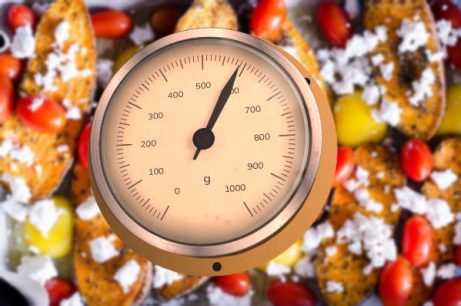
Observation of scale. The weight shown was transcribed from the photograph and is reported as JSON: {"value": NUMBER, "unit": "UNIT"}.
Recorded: {"value": 590, "unit": "g"}
